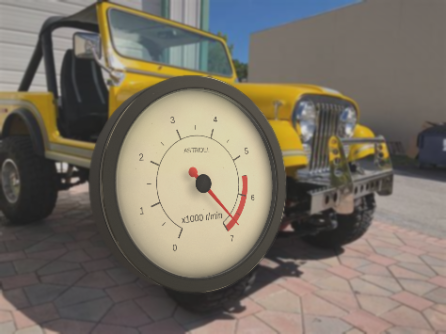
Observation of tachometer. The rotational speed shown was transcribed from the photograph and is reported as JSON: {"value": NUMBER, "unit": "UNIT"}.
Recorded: {"value": 6750, "unit": "rpm"}
